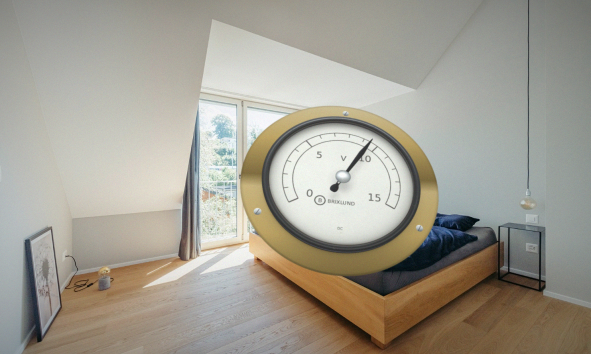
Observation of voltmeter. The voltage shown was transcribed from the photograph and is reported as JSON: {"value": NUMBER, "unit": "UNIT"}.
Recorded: {"value": 9.5, "unit": "V"}
